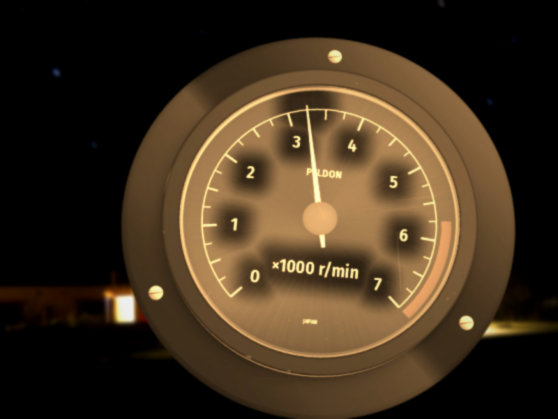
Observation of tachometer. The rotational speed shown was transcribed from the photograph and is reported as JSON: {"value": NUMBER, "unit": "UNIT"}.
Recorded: {"value": 3250, "unit": "rpm"}
